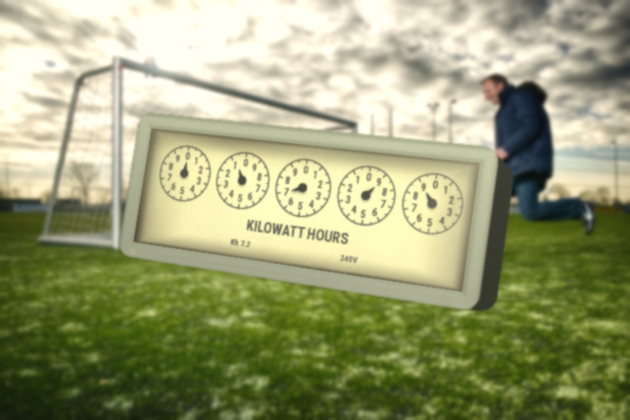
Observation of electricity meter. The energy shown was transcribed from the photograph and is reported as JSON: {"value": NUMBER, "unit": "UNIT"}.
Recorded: {"value": 689, "unit": "kWh"}
